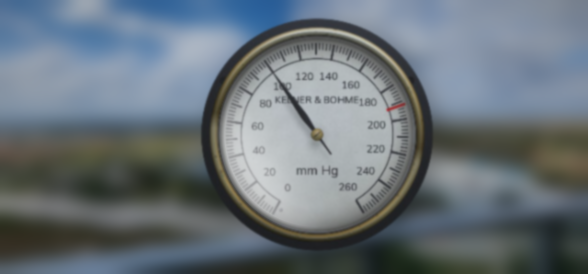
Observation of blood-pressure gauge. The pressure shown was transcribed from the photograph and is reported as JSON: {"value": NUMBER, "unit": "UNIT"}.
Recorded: {"value": 100, "unit": "mmHg"}
